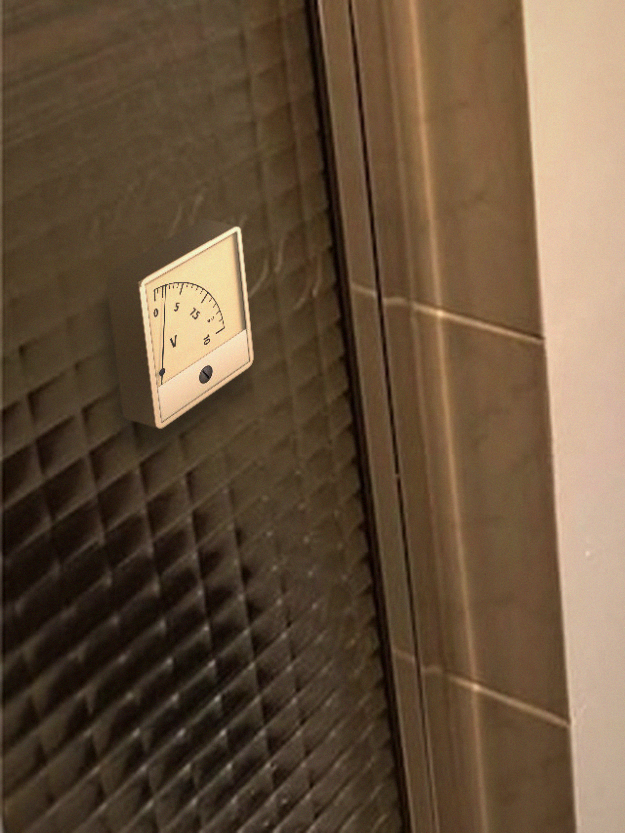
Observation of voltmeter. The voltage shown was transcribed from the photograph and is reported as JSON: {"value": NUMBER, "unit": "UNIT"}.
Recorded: {"value": 2.5, "unit": "V"}
